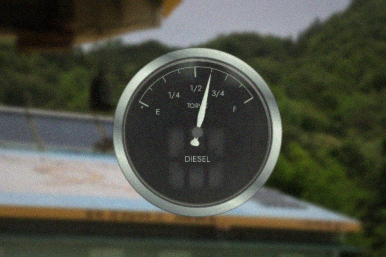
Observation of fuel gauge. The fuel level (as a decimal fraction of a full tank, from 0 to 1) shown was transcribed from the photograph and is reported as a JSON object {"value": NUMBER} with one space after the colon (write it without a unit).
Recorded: {"value": 0.625}
